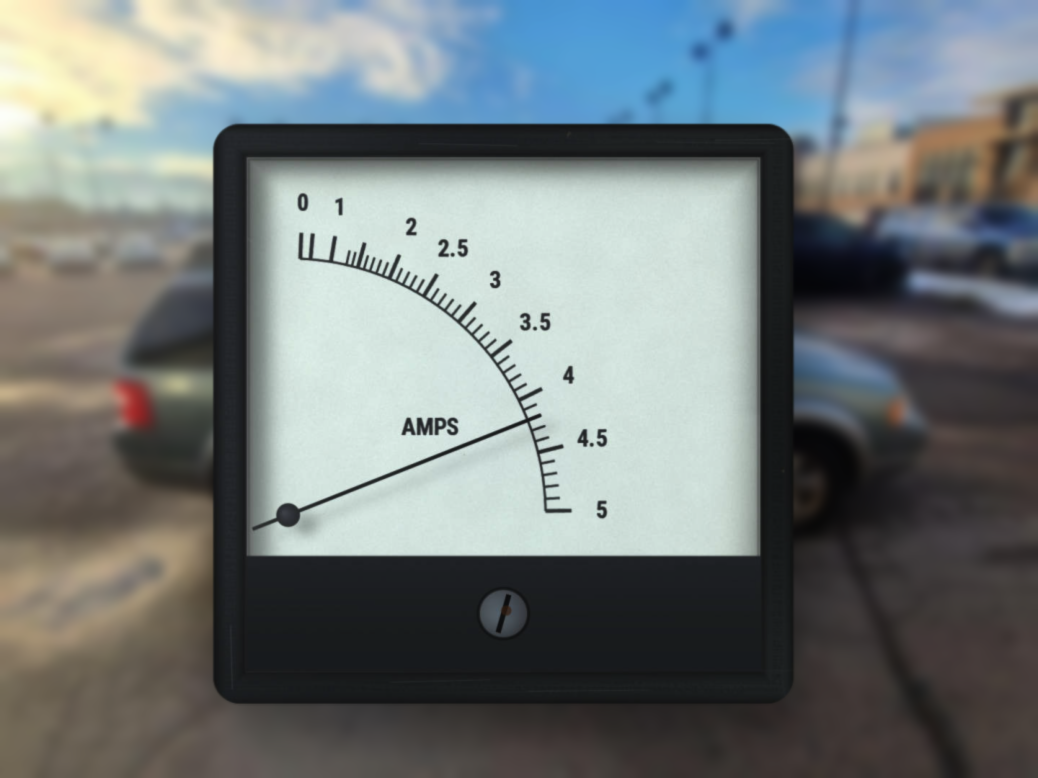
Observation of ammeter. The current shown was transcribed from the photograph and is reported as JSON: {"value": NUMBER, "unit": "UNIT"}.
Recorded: {"value": 4.2, "unit": "A"}
